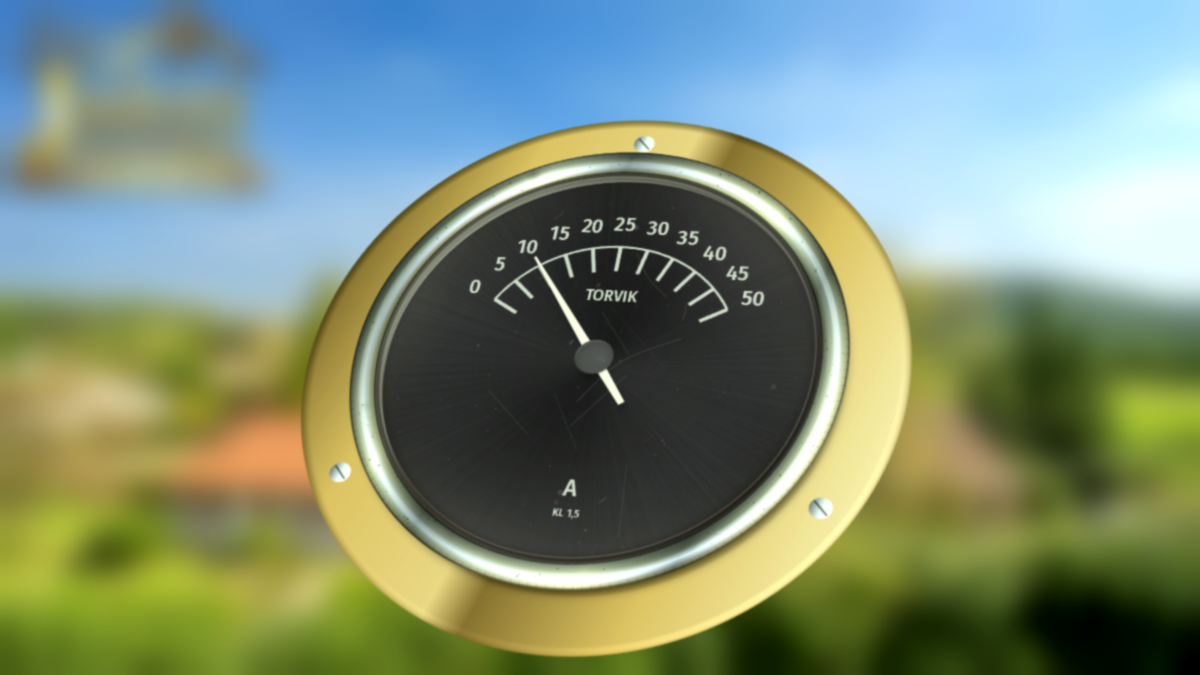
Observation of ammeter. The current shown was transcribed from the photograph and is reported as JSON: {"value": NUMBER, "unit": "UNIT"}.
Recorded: {"value": 10, "unit": "A"}
